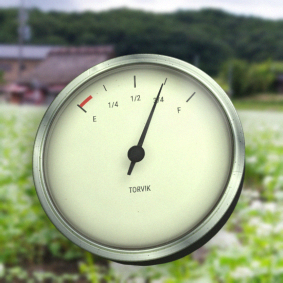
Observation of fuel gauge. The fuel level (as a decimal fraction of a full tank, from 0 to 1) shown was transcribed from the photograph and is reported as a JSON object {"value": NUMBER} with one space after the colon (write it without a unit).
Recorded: {"value": 0.75}
